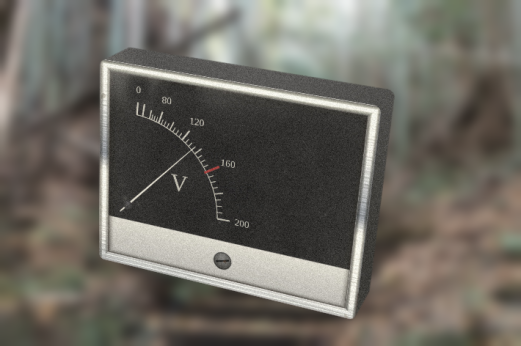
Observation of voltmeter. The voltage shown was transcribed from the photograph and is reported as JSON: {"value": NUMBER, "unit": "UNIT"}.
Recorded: {"value": 135, "unit": "V"}
